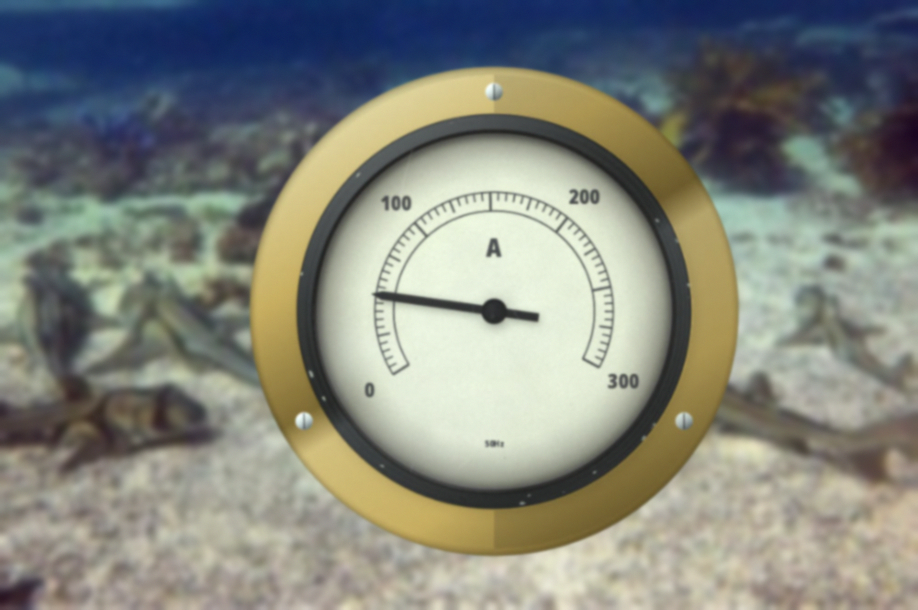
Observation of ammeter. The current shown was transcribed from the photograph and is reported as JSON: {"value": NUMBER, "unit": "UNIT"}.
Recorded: {"value": 50, "unit": "A"}
